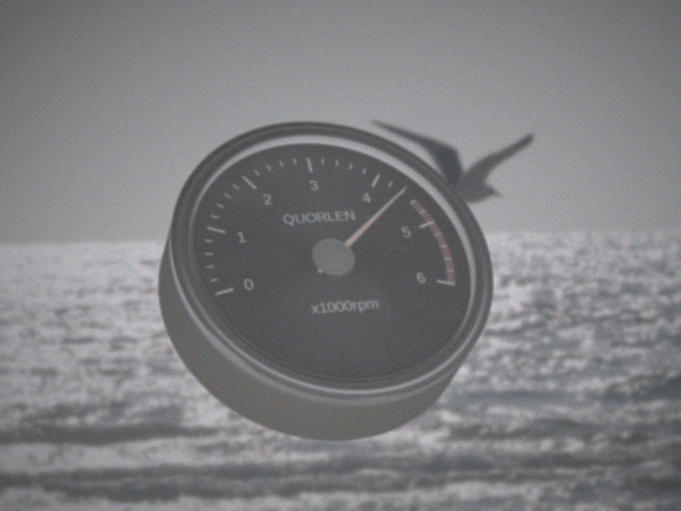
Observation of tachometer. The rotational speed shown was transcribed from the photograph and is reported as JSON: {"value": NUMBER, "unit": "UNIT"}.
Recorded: {"value": 4400, "unit": "rpm"}
